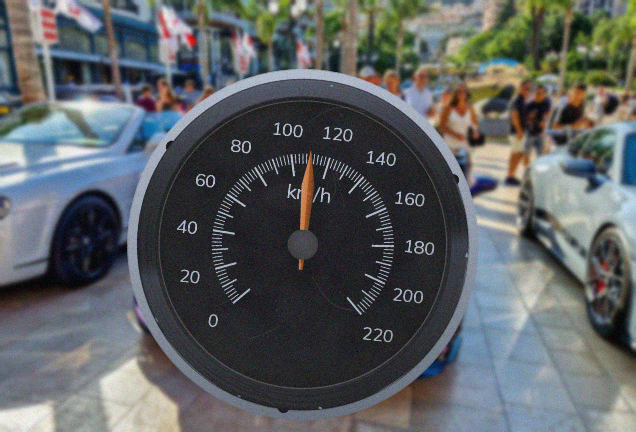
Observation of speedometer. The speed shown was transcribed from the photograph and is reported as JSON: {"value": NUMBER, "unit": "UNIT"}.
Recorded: {"value": 110, "unit": "km/h"}
